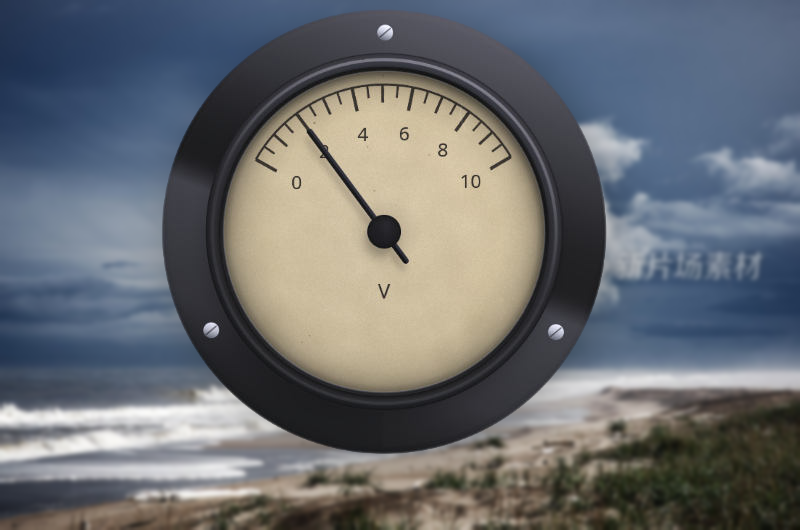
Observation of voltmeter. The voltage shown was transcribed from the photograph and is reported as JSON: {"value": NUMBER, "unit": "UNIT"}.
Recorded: {"value": 2, "unit": "V"}
